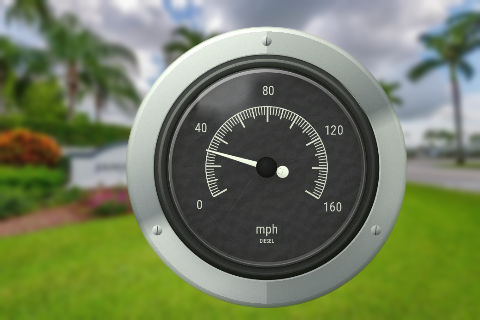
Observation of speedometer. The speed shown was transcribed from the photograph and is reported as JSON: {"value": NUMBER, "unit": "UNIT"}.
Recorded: {"value": 30, "unit": "mph"}
